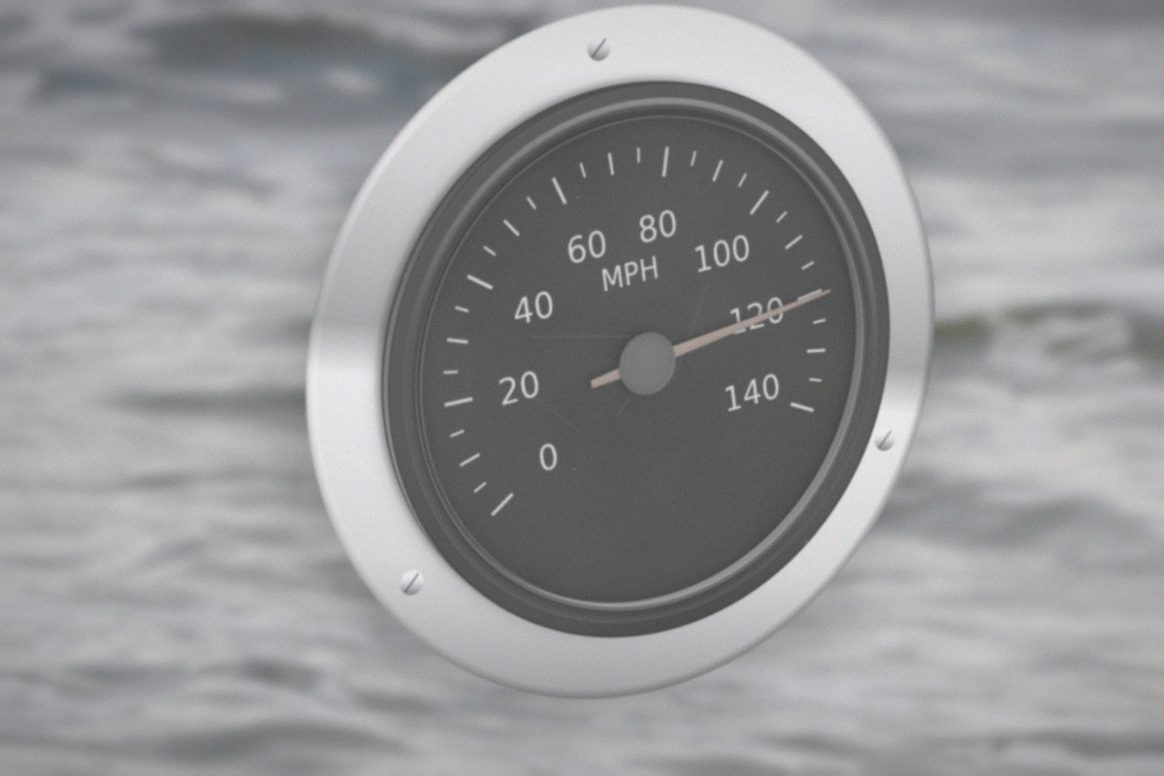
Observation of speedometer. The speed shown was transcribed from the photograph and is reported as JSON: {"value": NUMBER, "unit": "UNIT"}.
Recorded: {"value": 120, "unit": "mph"}
